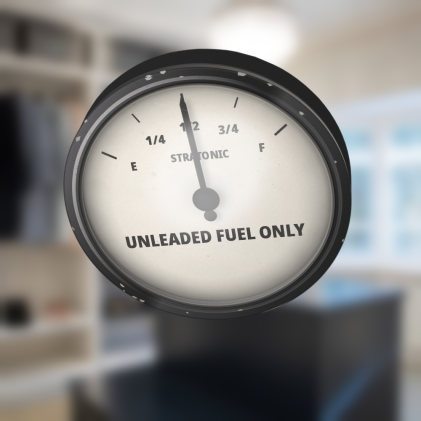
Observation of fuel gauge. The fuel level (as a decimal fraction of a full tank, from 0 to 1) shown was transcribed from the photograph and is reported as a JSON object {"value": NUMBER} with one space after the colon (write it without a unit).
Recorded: {"value": 0.5}
